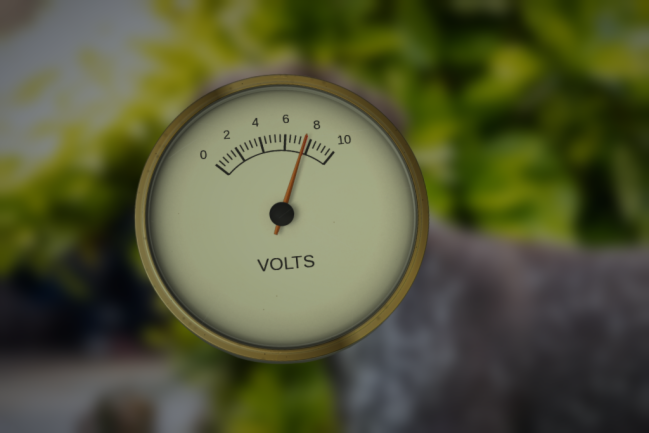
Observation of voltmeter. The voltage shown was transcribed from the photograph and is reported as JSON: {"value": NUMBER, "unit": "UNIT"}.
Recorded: {"value": 7.6, "unit": "V"}
